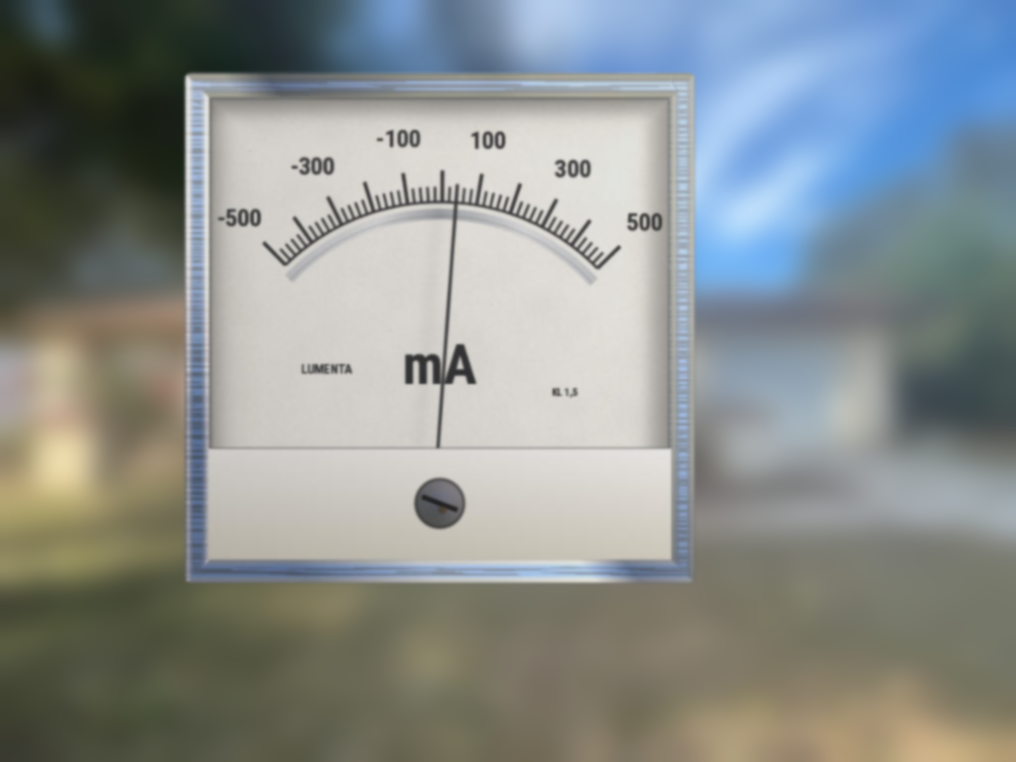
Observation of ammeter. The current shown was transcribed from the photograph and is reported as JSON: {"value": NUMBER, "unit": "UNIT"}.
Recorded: {"value": 40, "unit": "mA"}
